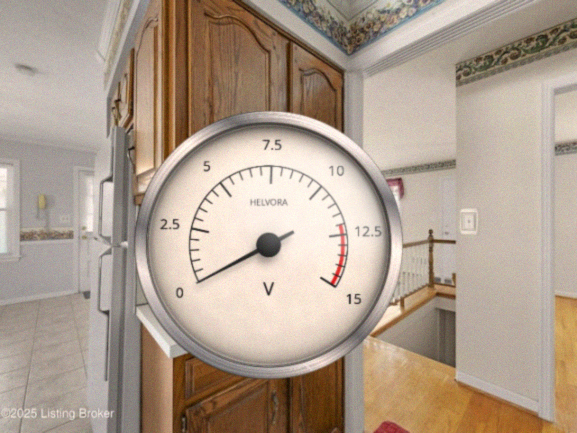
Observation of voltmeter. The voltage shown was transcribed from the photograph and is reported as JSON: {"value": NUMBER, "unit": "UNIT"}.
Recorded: {"value": 0, "unit": "V"}
